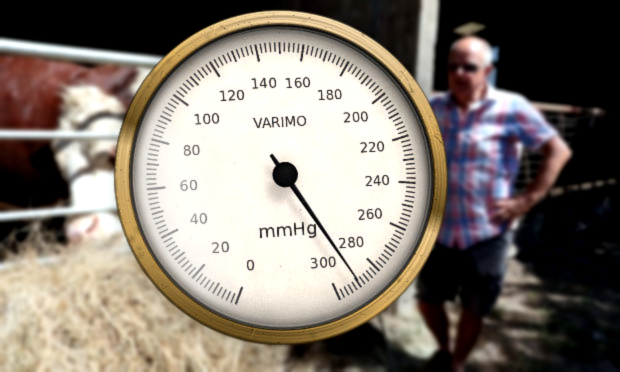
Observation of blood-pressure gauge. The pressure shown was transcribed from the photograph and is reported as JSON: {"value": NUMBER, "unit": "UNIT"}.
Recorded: {"value": 290, "unit": "mmHg"}
